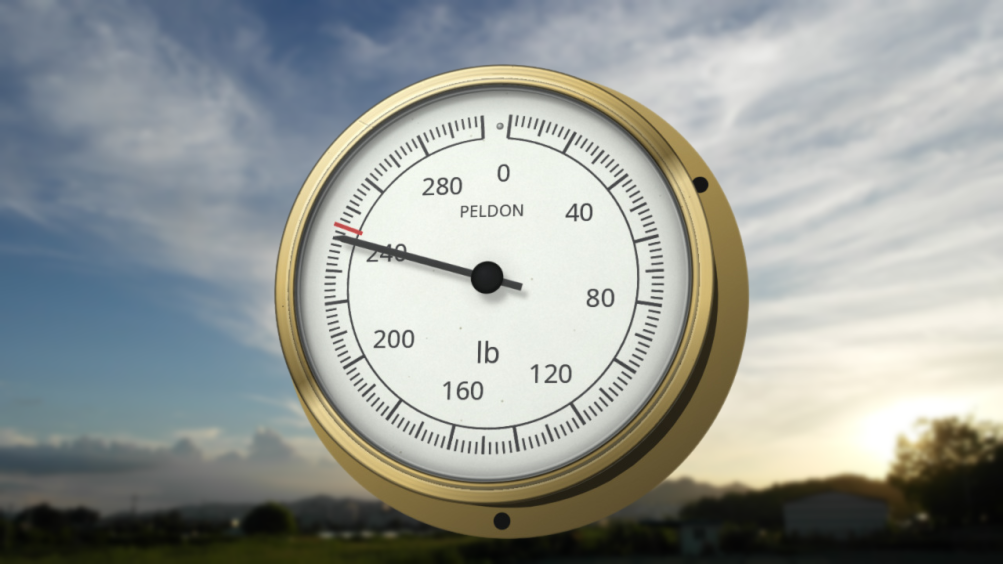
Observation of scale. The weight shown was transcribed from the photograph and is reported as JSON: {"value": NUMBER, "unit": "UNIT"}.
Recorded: {"value": 240, "unit": "lb"}
